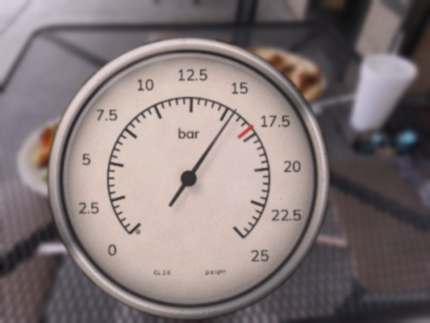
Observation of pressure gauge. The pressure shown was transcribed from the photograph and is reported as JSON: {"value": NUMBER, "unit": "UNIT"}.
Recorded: {"value": 15.5, "unit": "bar"}
